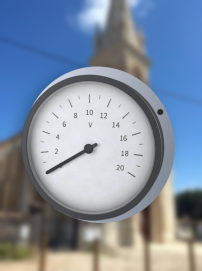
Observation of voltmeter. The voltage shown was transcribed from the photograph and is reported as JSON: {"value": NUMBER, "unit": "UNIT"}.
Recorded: {"value": 0, "unit": "V"}
